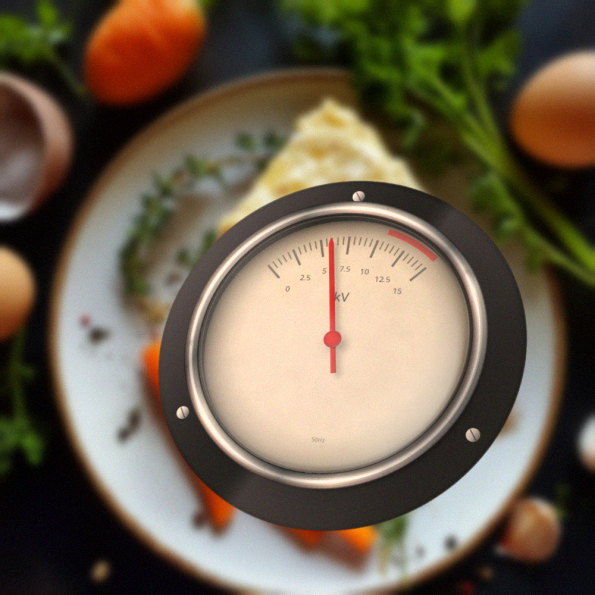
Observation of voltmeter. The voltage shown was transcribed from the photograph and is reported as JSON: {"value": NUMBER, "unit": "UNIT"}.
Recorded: {"value": 6, "unit": "kV"}
